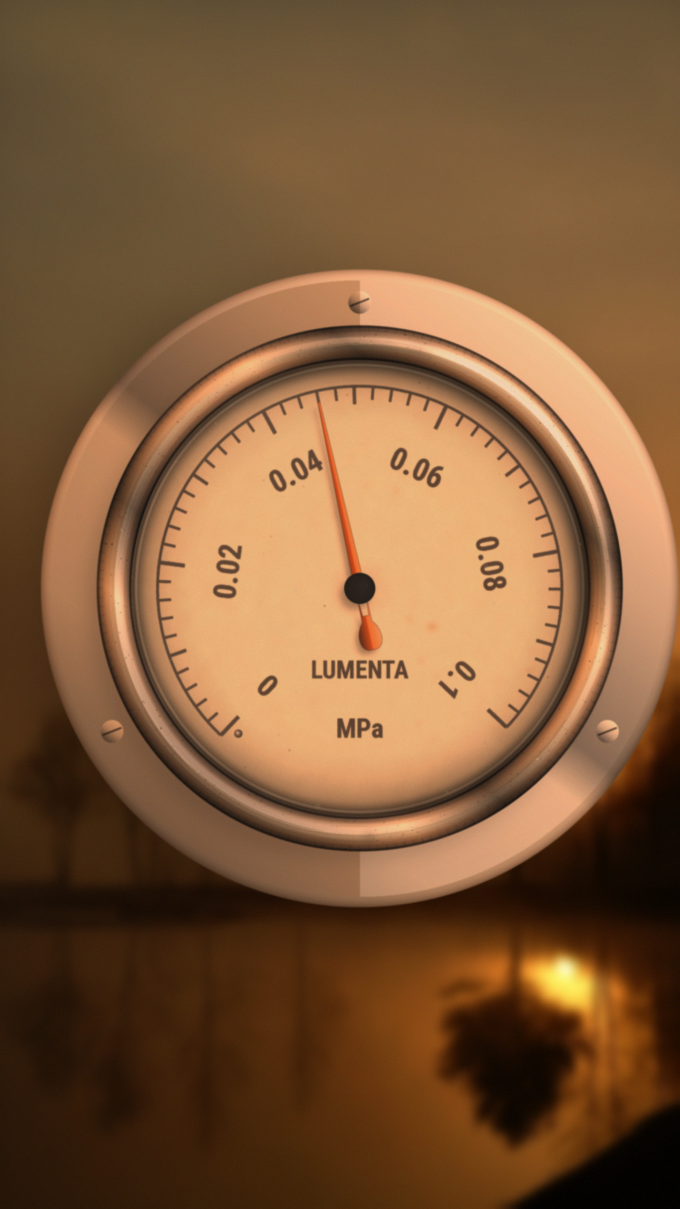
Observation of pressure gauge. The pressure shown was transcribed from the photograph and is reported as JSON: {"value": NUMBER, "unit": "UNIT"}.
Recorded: {"value": 0.046, "unit": "MPa"}
